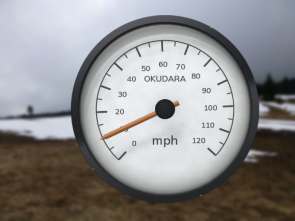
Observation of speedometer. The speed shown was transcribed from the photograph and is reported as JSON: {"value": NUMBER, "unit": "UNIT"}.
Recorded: {"value": 10, "unit": "mph"}
